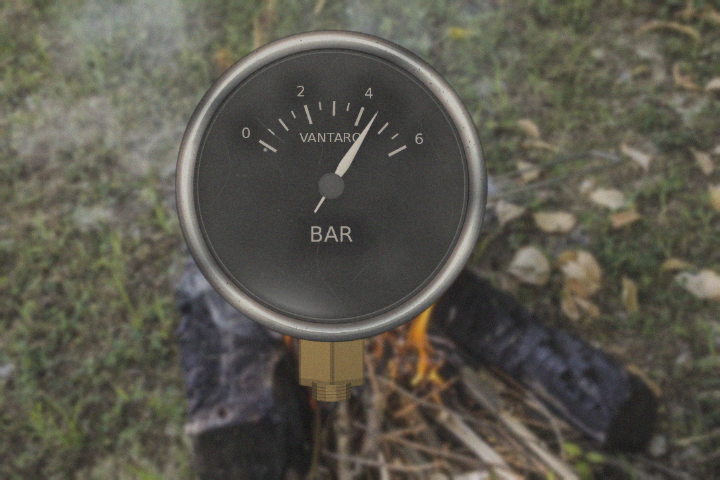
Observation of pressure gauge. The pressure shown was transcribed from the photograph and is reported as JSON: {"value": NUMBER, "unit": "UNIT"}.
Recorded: {"value": 4.5, "unit": "bar"}
